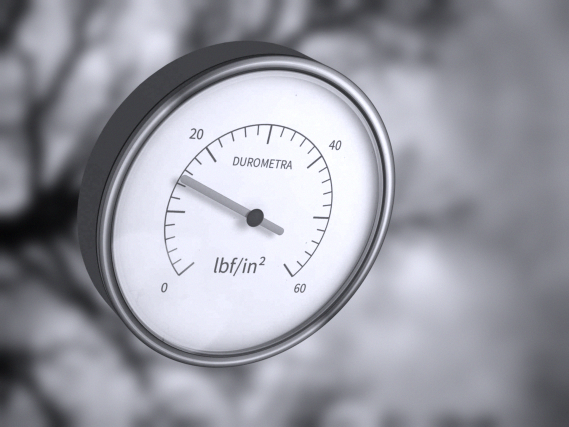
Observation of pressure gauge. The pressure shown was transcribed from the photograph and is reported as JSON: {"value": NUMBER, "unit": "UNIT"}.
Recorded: {"value": 15, "unit": "psi"}
